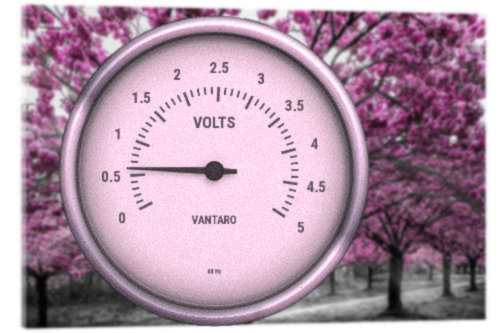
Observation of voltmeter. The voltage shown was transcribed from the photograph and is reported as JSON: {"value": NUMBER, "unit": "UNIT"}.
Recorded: {"value": 0.6, "unit": "V"}
